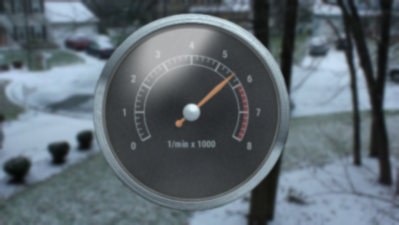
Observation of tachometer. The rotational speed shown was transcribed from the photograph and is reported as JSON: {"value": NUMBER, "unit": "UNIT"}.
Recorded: {"value": 5600, "unit": "rpm"}
